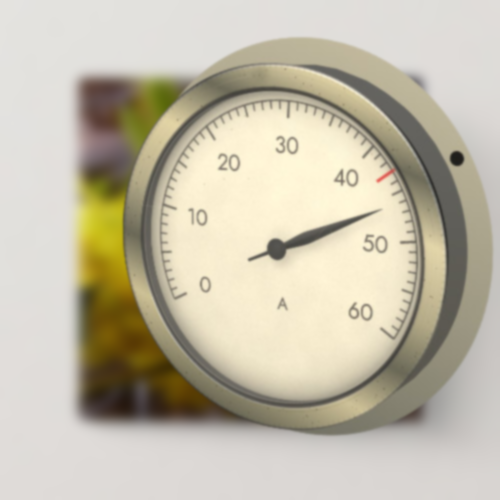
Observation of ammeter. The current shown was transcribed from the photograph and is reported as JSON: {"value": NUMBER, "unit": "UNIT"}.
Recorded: {"value": 46, "unit": "A"}
